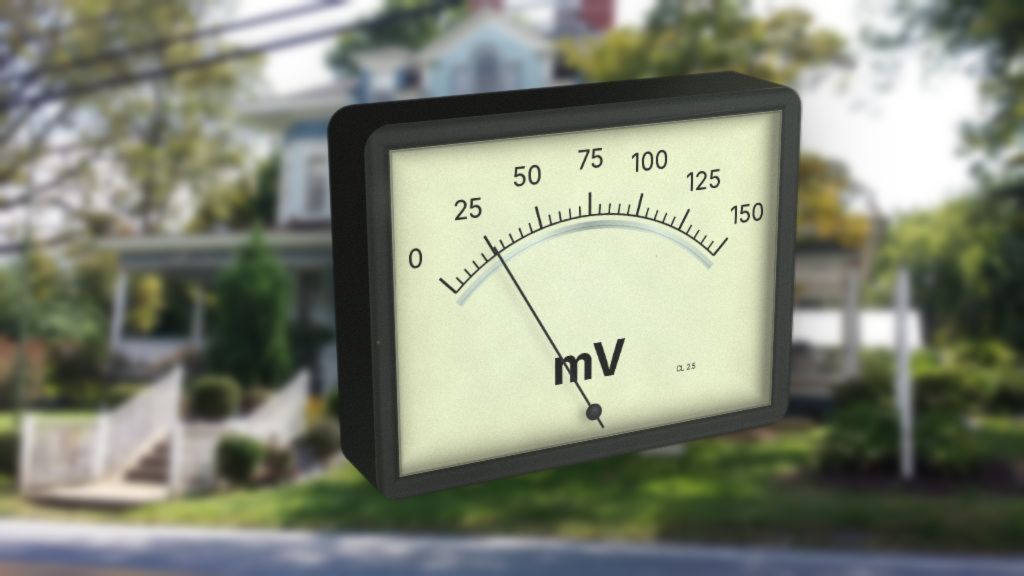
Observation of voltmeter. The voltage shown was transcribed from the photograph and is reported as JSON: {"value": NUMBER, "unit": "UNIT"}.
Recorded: {"value": 25, "unit": "mV"}
